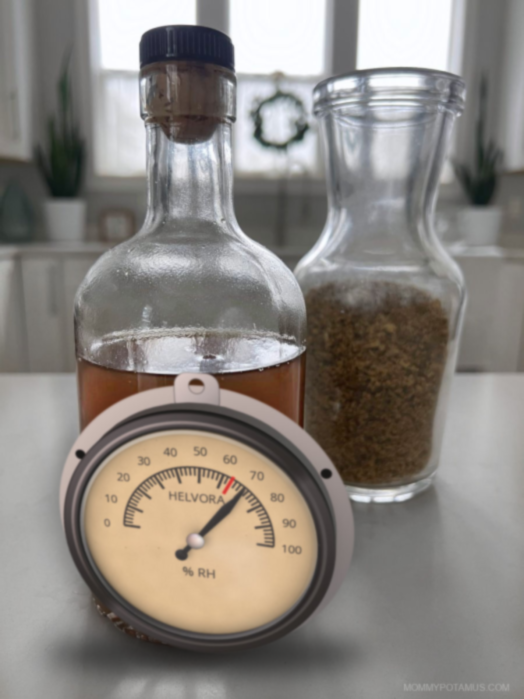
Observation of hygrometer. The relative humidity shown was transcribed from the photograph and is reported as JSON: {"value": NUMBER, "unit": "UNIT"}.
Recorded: {"value": 70, "unit": "%"}
